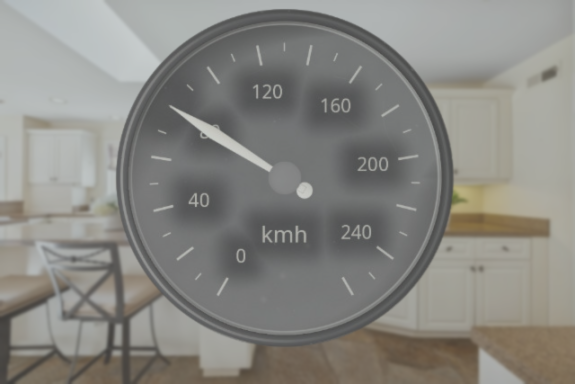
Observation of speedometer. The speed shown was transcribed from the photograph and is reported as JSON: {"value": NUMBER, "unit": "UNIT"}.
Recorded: {"value": 80, "unit": "km/h"}
